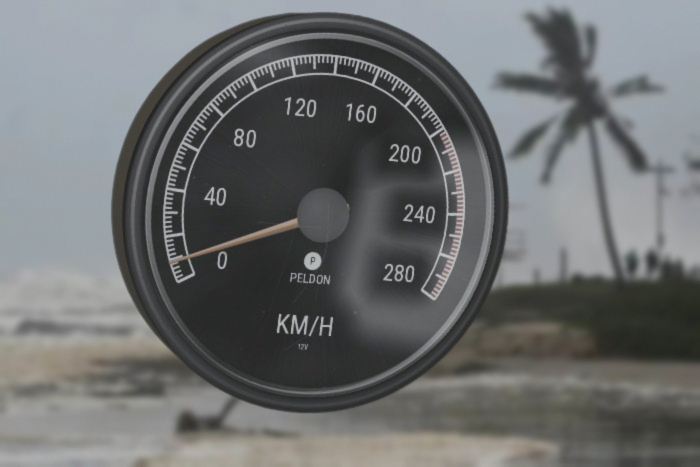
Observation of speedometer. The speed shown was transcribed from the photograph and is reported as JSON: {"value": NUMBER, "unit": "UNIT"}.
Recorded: {"value": 10, "unit": "km/h"}
